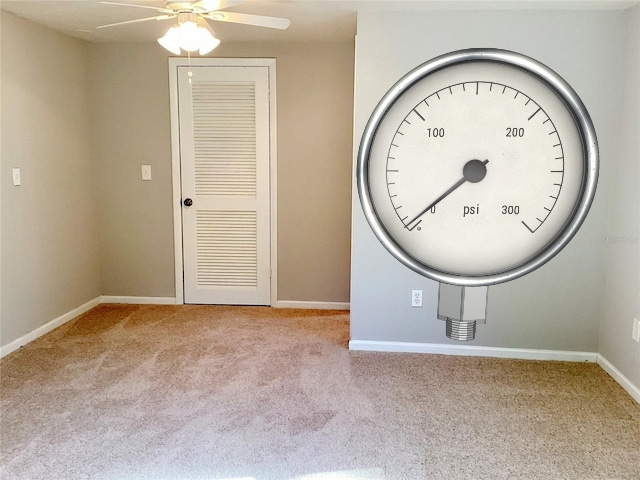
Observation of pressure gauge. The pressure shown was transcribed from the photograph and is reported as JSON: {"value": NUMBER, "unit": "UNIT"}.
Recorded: {"value": 5, "unit": "psi"}
